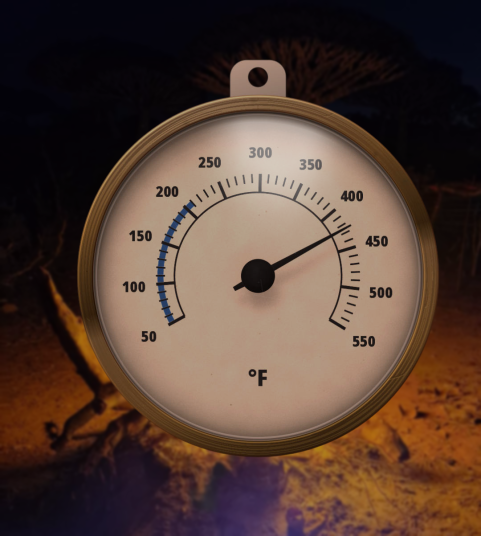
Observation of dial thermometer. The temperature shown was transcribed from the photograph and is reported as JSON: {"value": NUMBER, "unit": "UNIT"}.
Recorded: {"value": 425, "unit": "°F"}
